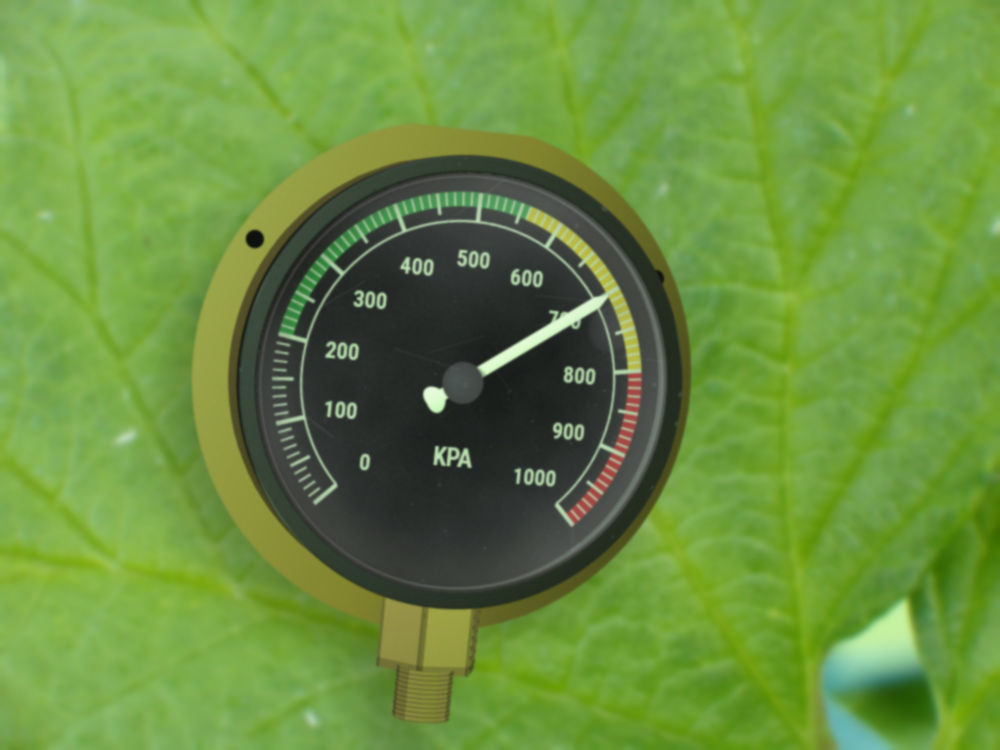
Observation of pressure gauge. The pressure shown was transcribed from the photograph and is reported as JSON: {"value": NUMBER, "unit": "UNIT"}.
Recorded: {"value": 700, "unit": "kPa"}
